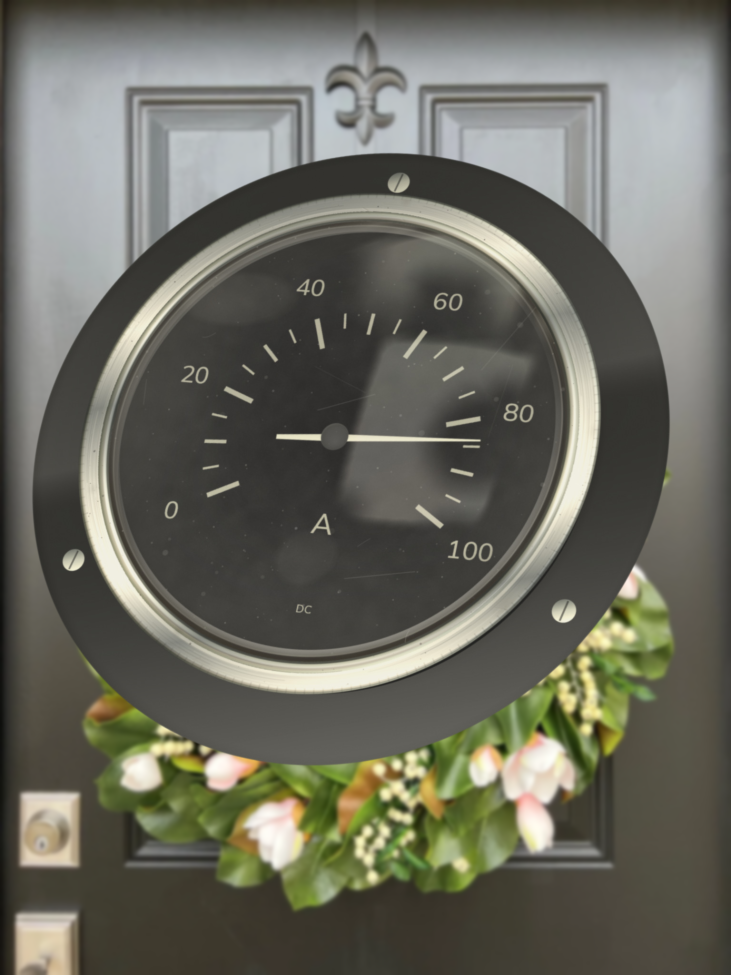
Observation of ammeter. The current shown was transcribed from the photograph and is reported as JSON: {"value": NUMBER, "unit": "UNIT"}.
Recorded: {"value": 85, "unit": "A"}
